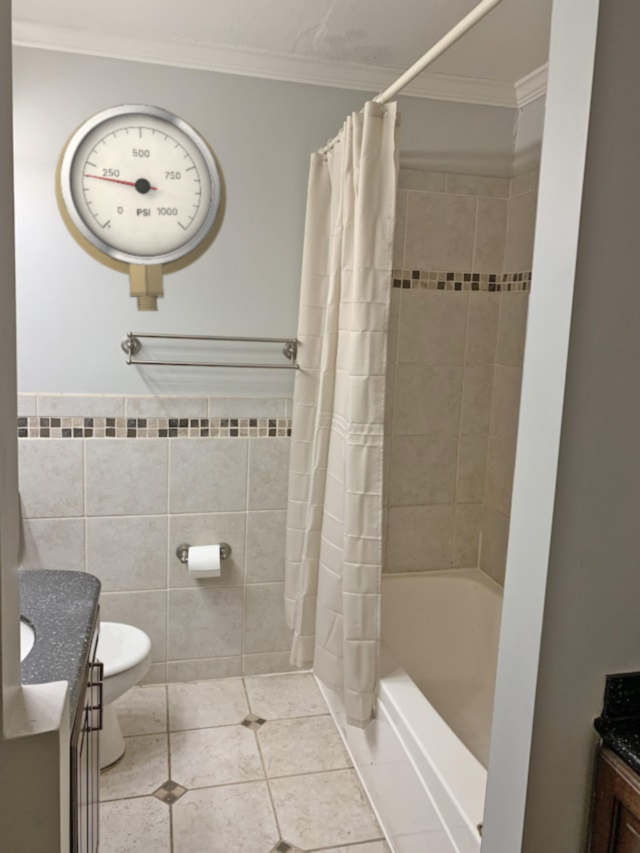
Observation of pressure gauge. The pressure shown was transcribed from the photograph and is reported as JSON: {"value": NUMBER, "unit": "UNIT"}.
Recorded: {"value": 200, "unit": "psi"}
